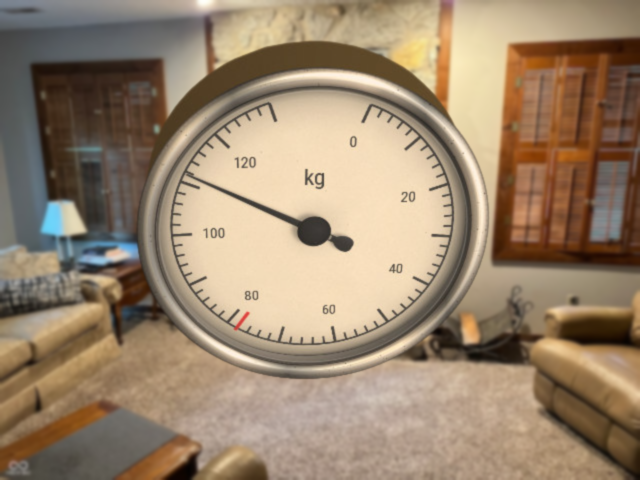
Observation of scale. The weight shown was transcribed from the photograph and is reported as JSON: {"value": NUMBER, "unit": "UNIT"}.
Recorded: {"value": 112, "unit": "kg"}
